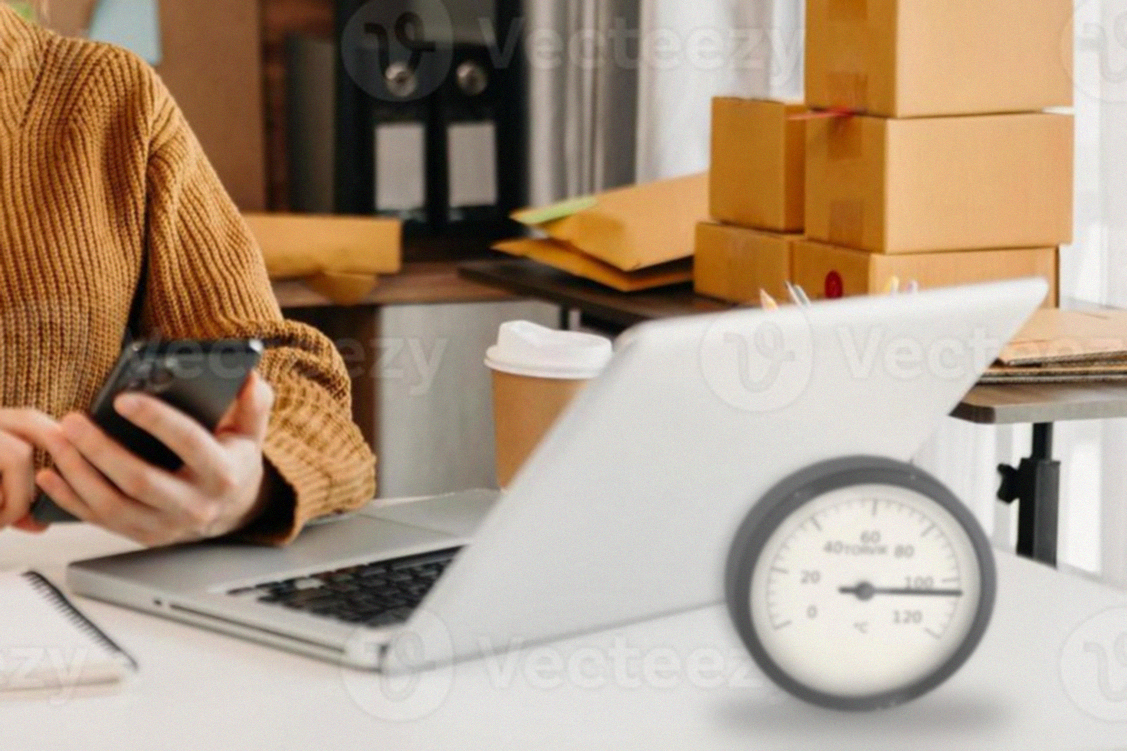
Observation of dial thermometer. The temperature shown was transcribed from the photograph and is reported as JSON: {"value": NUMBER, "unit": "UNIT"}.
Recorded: {"value": 104, "unit": "°C"}
